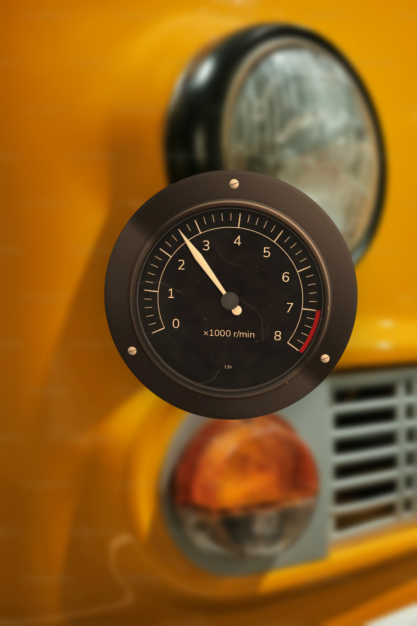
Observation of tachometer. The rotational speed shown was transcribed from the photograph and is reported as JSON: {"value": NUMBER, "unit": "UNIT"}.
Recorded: {"value": 2600, "unit": "rpm"}
